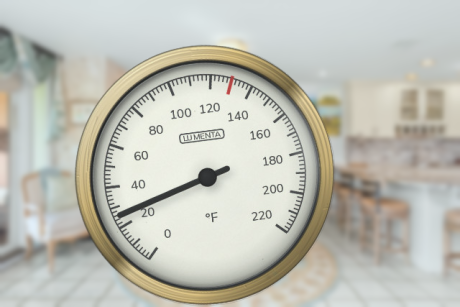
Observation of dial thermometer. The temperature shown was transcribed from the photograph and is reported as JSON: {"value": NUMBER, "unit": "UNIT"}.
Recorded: {"value": 26, "unit": "°F"}
